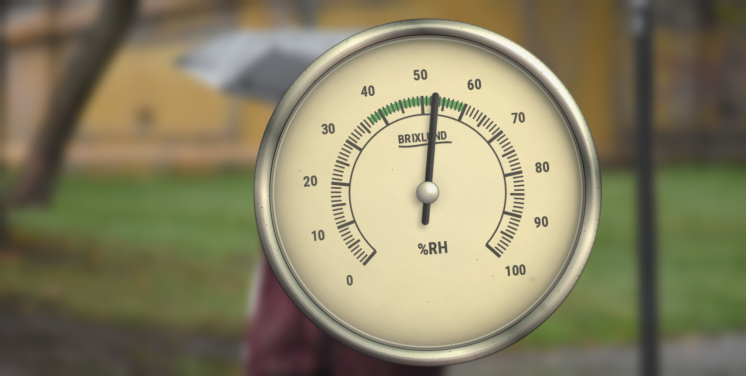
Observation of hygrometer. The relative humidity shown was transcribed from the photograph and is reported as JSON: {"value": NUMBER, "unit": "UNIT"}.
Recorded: {"value": 53, "unit": "%"}
